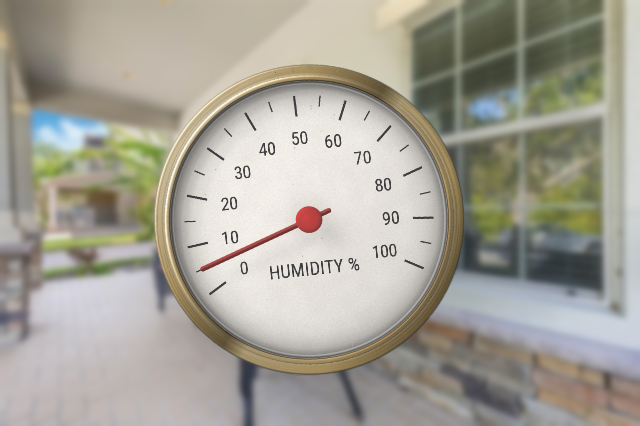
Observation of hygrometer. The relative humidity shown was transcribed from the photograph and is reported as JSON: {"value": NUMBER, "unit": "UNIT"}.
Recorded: {"value": 5, "unit": "%"}
